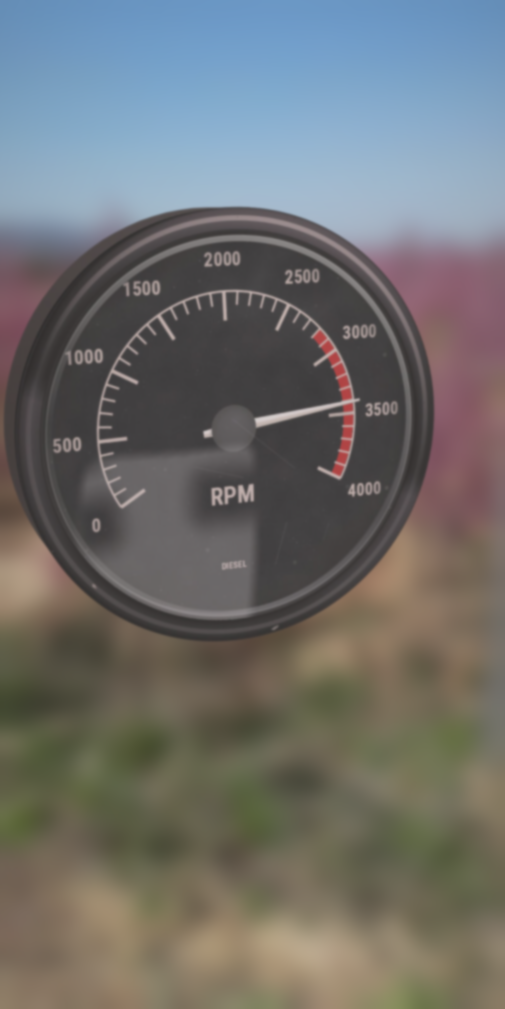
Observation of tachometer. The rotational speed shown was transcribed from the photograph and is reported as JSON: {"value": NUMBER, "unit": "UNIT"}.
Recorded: {"value": 3400, "unit": "rpm"}
